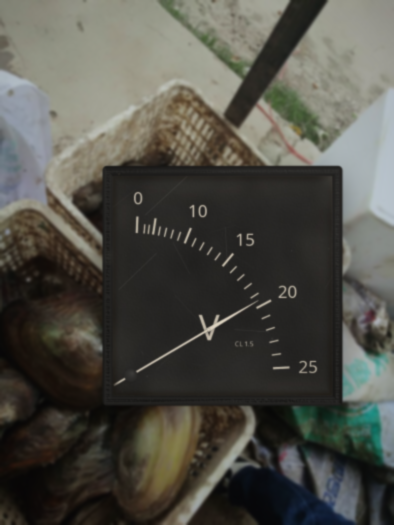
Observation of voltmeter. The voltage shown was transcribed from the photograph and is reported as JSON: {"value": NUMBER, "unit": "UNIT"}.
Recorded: {"value": 19.5, "unit": "V"}
